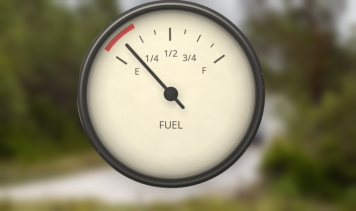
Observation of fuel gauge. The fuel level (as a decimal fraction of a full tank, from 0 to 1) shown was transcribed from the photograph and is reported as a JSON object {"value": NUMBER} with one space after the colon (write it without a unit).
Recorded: {"value": 0.125}
